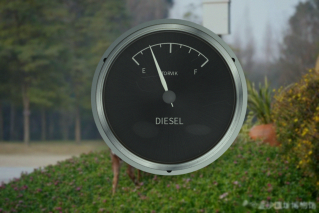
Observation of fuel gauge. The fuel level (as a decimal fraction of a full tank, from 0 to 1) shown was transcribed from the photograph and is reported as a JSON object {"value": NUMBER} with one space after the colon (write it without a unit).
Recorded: {"value": 0.25}
